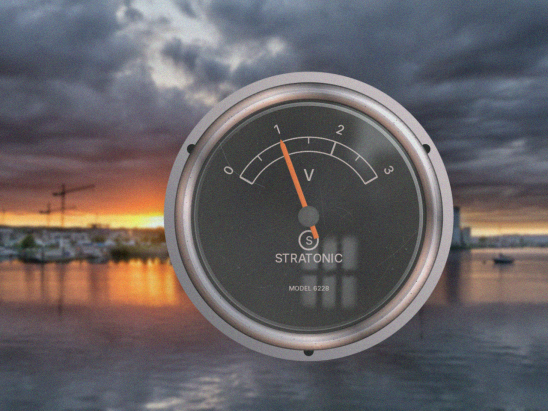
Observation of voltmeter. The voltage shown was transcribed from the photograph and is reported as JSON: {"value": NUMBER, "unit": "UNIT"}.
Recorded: {"value": 1, "unit": "V"}
